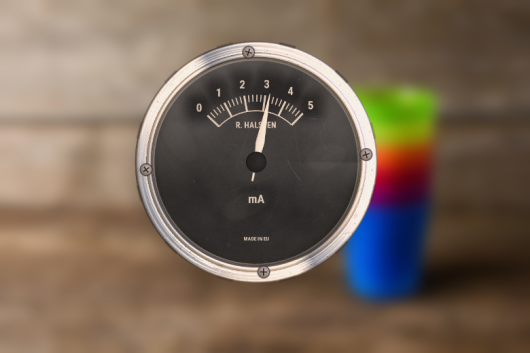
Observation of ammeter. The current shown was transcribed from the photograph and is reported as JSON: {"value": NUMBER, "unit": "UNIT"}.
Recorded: {"value": 3.2, "unit": "mA"}
